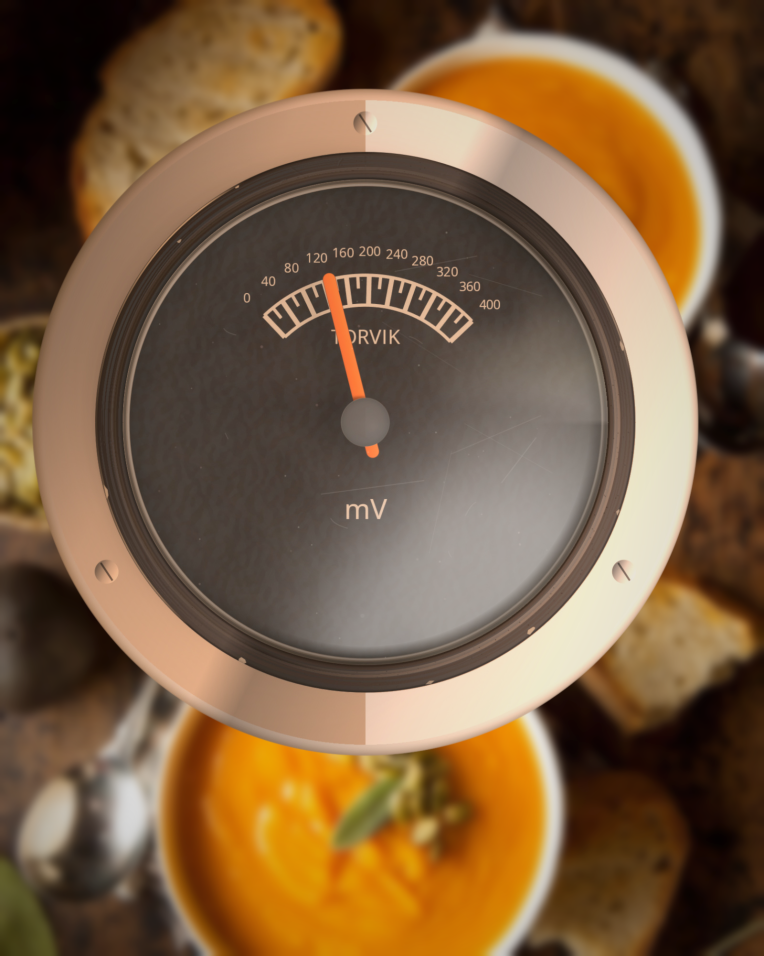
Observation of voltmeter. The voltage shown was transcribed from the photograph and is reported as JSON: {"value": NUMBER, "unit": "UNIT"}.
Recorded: {"value": 130, "unit": "mV"}
